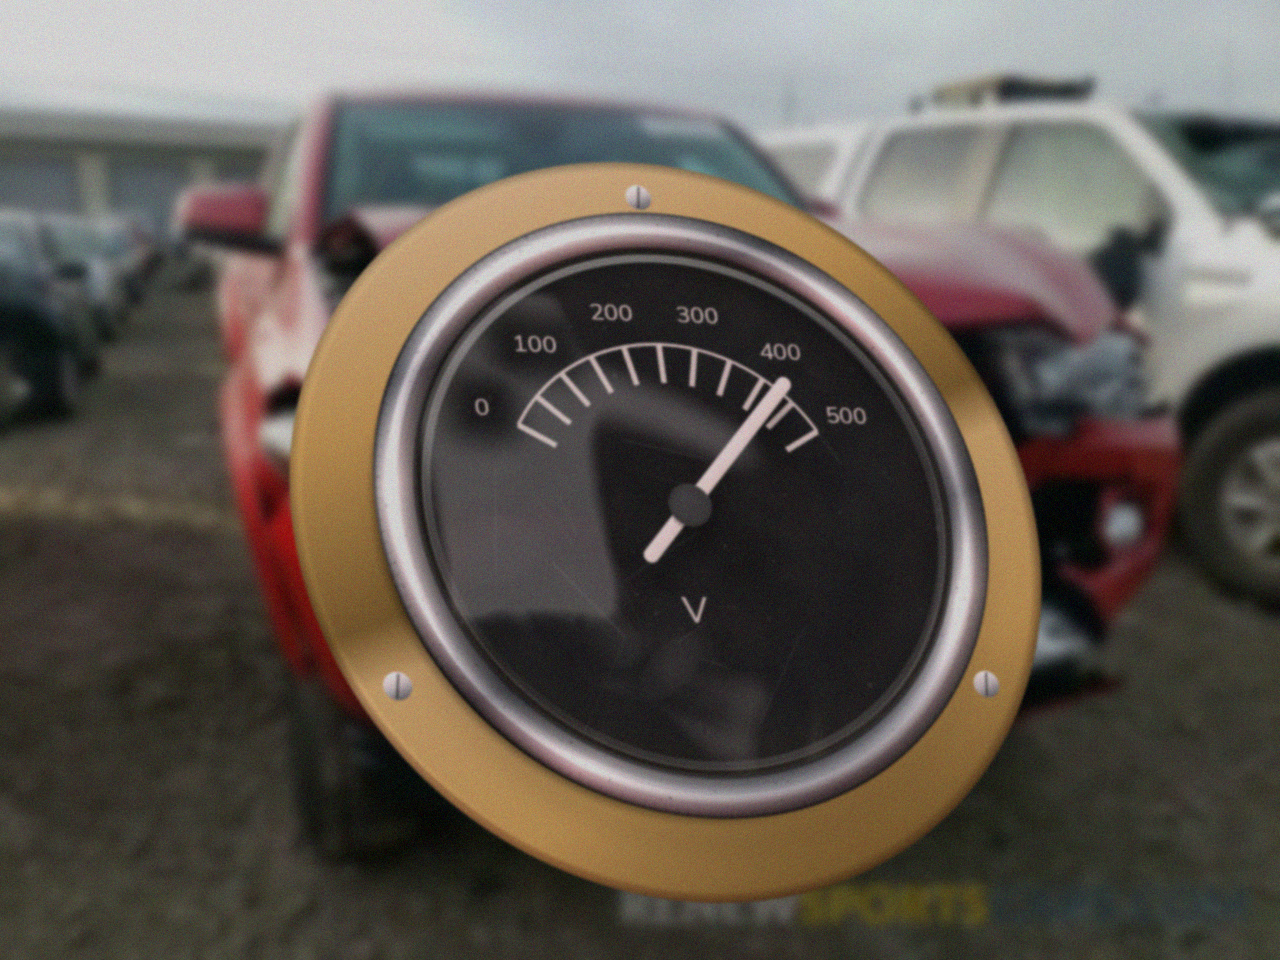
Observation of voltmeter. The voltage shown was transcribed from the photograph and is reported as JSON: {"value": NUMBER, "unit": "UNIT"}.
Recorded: {"value": 425, "unit": "V"}
